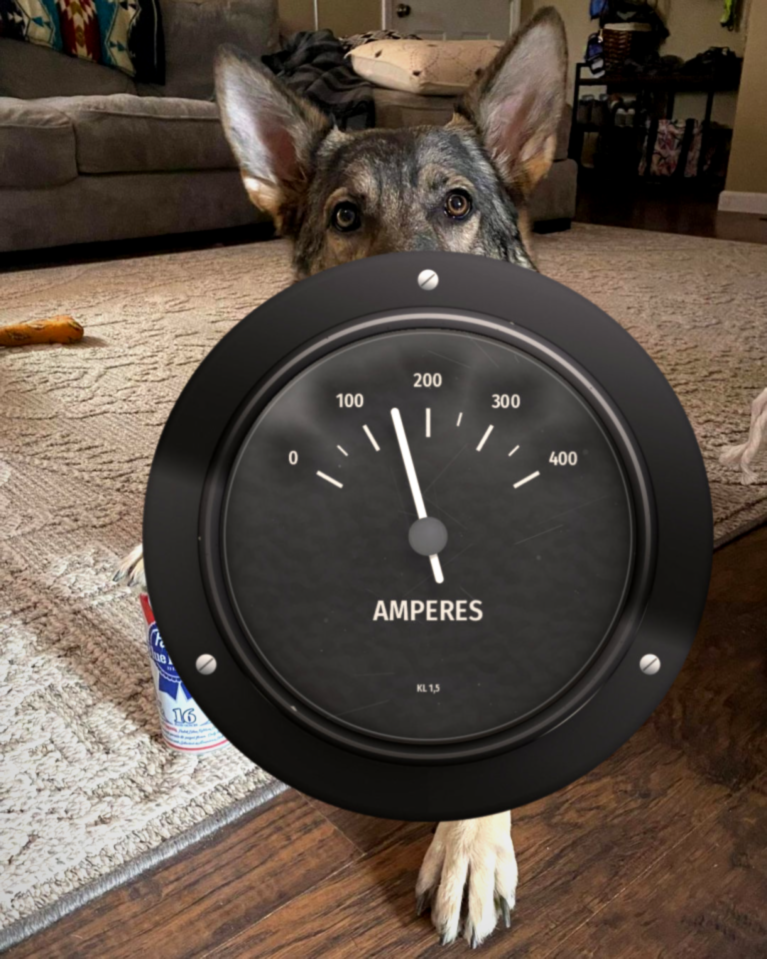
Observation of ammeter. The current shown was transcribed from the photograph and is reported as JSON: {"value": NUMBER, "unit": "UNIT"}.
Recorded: {"value": 150, "unit": "A"}
